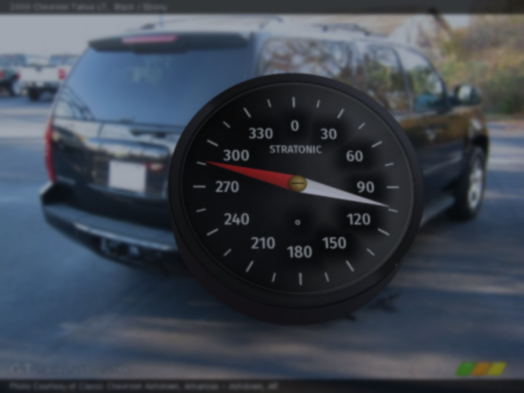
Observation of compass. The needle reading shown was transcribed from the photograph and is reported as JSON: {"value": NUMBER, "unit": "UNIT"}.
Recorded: {"value": 285, "unit": "°"}
